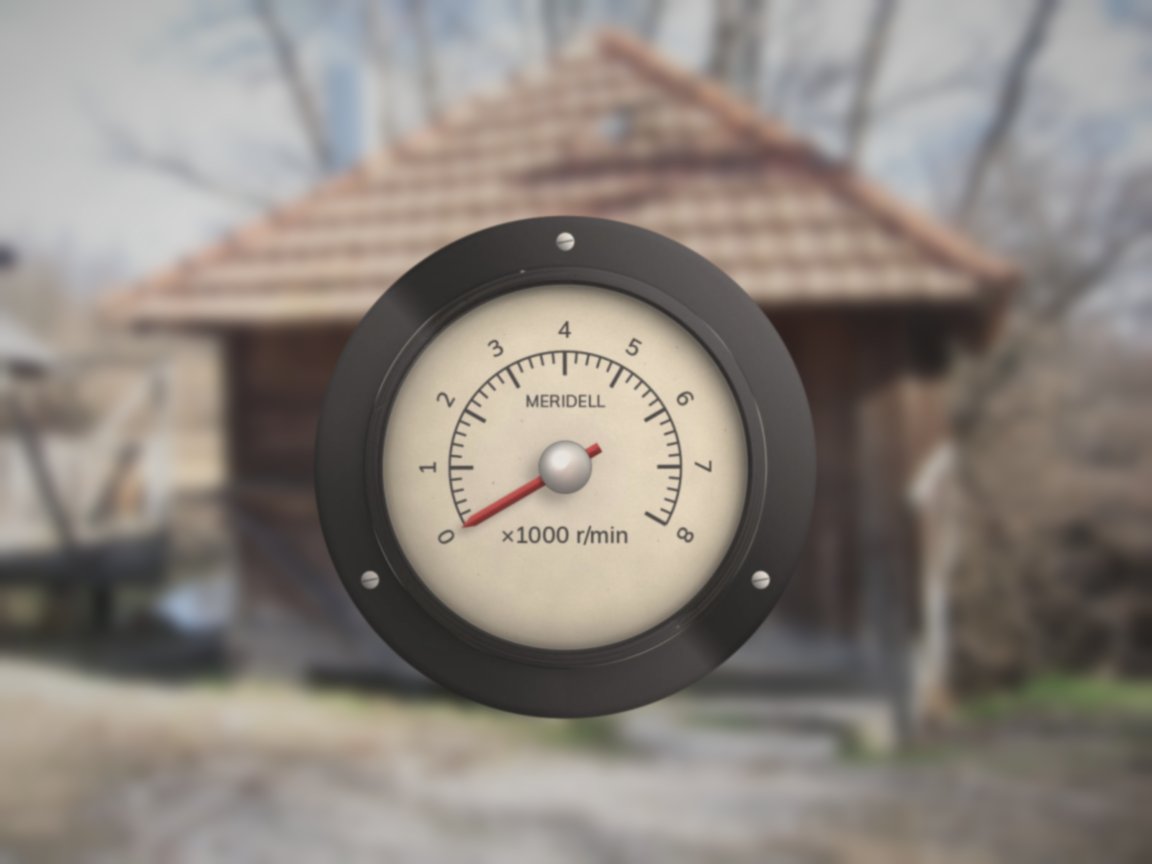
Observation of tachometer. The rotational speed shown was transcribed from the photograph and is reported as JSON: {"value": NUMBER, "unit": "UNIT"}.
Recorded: {"value": 0, "unit": "rpm"}
